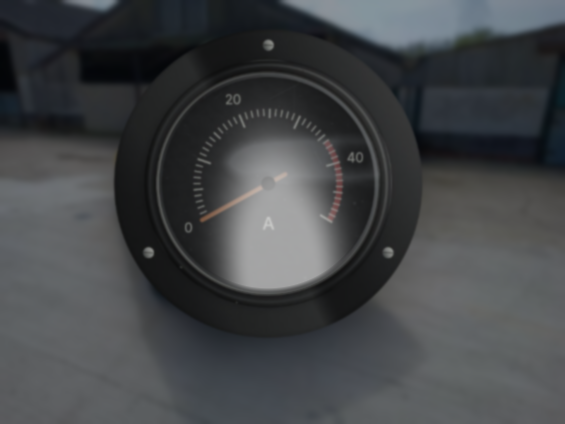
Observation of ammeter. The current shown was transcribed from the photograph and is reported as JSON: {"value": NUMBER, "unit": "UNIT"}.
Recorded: {"value": 0, "unit": "A"}
